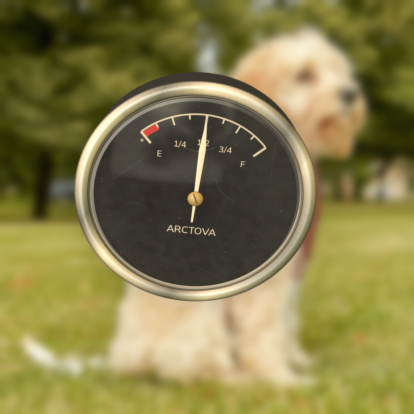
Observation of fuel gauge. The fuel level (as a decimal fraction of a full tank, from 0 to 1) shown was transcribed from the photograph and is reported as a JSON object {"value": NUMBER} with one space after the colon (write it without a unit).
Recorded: {"value": 0.5}
